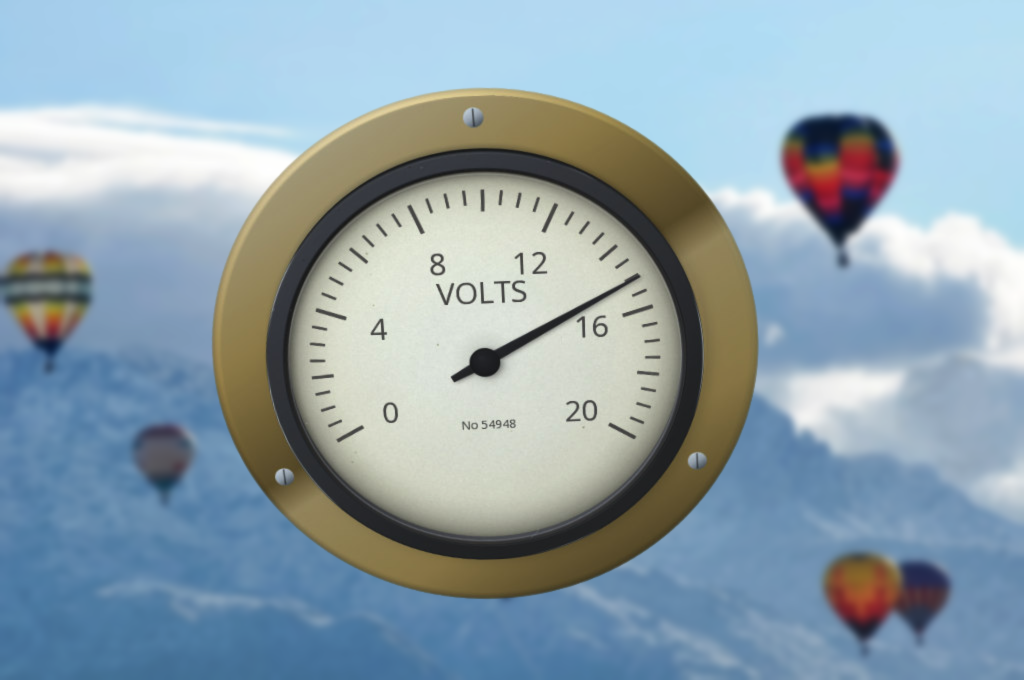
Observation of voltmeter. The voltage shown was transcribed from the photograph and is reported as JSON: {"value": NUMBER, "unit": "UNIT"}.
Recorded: {"value": 15, "unit": "V"}
